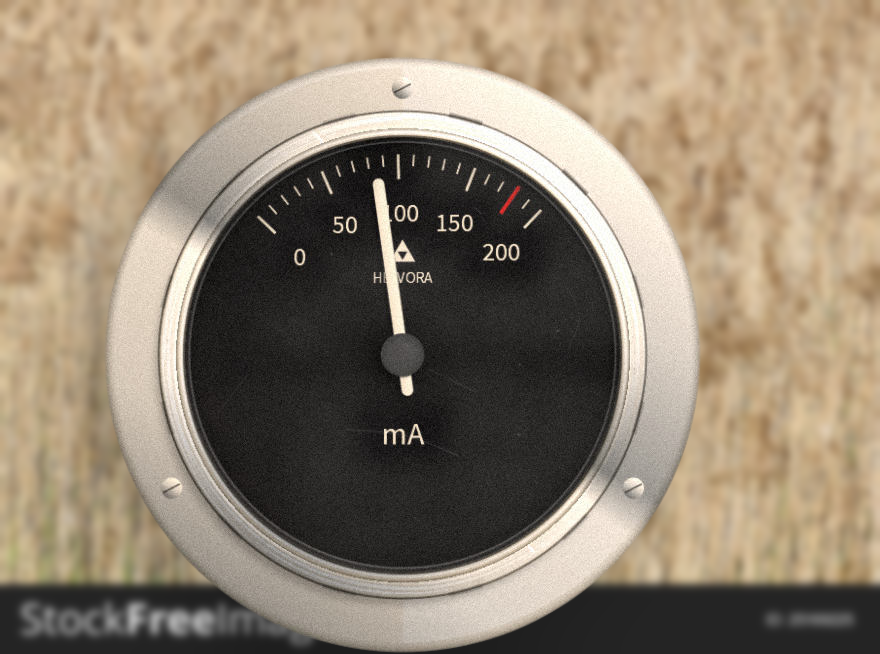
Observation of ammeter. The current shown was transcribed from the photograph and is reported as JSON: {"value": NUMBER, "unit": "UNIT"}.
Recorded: {"value": 85, "unit": "mA"}
